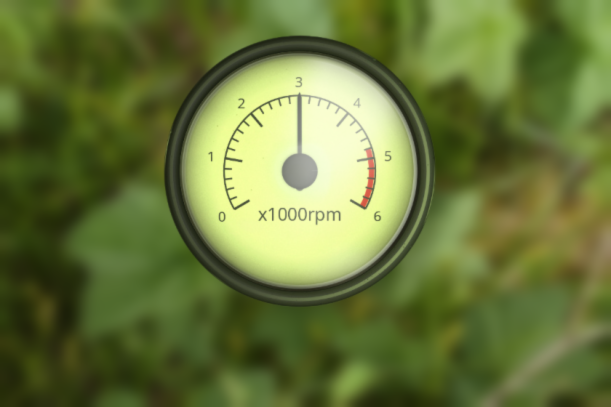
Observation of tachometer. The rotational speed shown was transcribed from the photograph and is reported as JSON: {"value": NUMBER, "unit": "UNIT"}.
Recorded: {"value": 3000, "unit": "rpm"}
